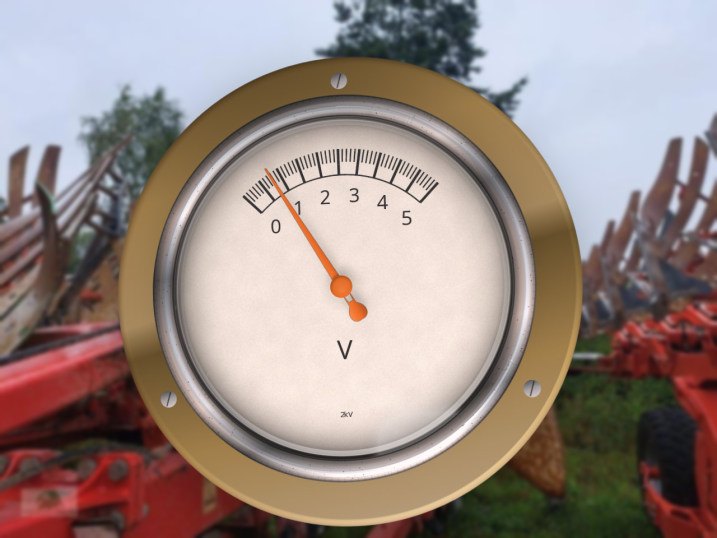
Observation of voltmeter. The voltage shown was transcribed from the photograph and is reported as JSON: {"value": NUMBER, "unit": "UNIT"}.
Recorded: {"value": 0.8, "unit": "V"}
